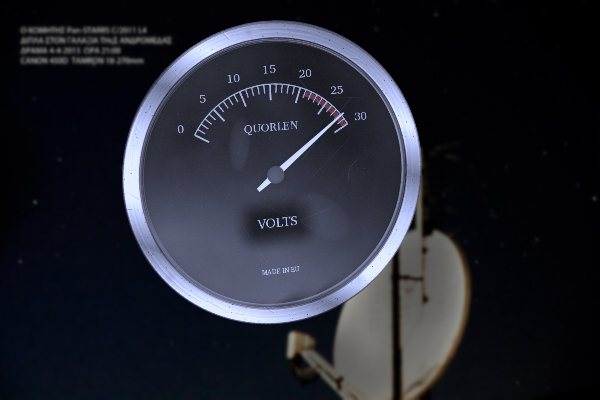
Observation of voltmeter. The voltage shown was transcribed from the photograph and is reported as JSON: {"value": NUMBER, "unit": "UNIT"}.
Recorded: {"value": 28, "unit": "V"}
